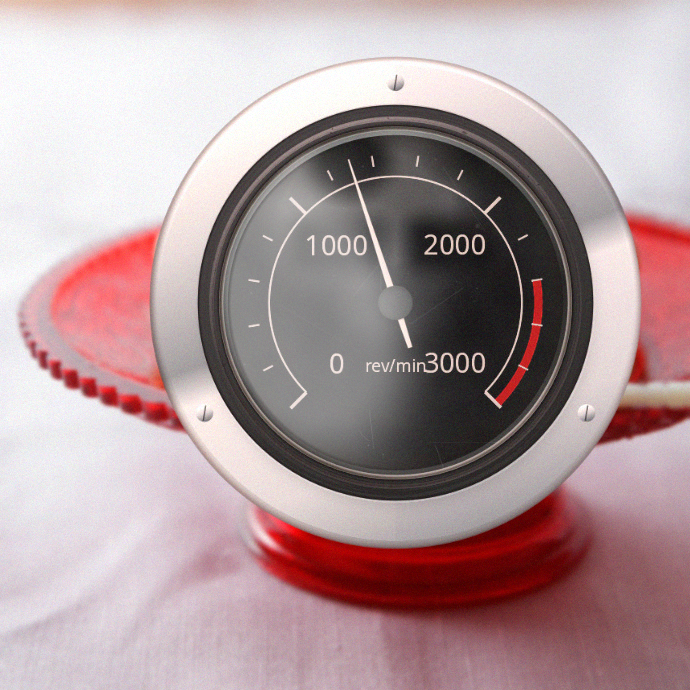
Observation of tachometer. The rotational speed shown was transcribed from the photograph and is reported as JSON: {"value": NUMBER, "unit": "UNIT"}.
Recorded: {"value": 1300, "unit": "rpm"}
